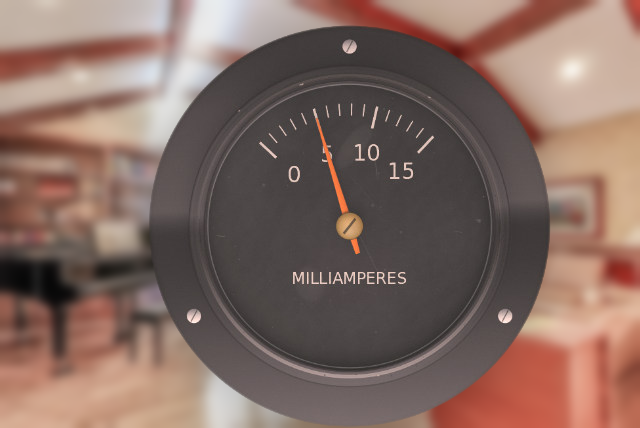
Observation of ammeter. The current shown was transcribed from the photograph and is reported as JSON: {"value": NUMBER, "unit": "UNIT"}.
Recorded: {"value": 5, "unit": "mA"}
